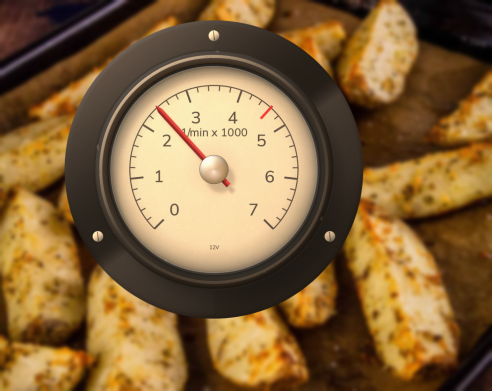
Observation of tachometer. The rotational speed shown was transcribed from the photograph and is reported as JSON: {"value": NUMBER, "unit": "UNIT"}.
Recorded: {"value": 2400, "unit": "rpm"}
